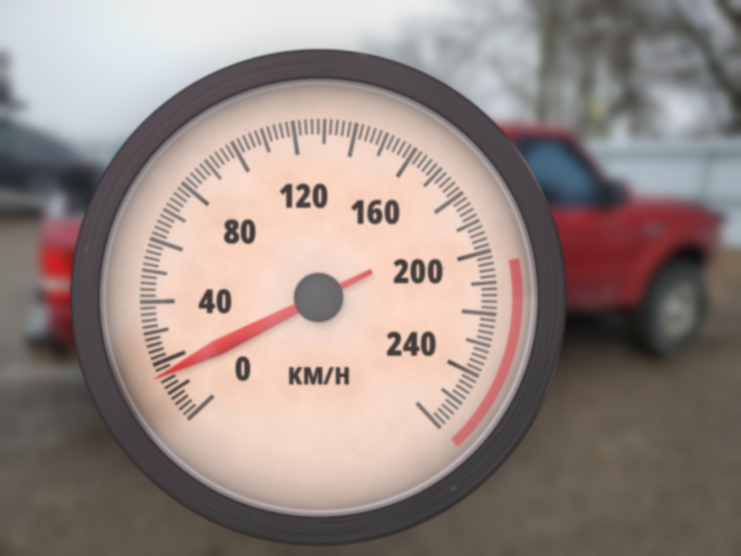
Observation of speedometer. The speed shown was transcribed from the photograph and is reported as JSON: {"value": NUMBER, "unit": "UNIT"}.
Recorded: {"value": 16, "unit": "km/h"}
